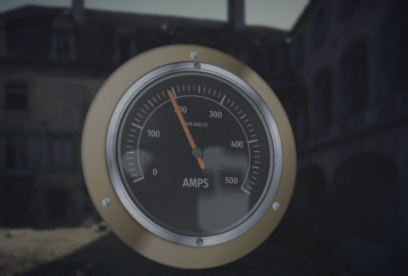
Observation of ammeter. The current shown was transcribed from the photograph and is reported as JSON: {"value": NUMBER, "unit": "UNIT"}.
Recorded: {"value": 190, "unit": "A"}
